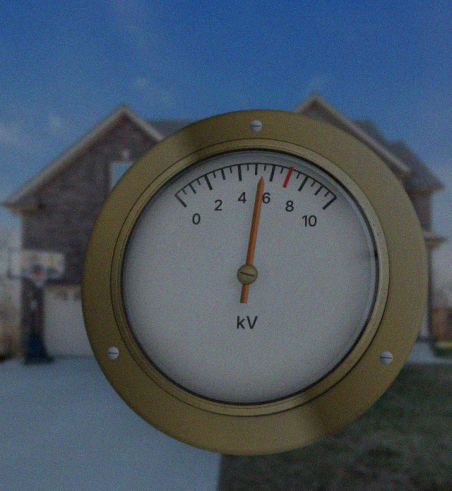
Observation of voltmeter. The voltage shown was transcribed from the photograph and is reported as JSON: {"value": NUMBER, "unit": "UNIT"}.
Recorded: {"value": 5.5, "unit": "kV"}
